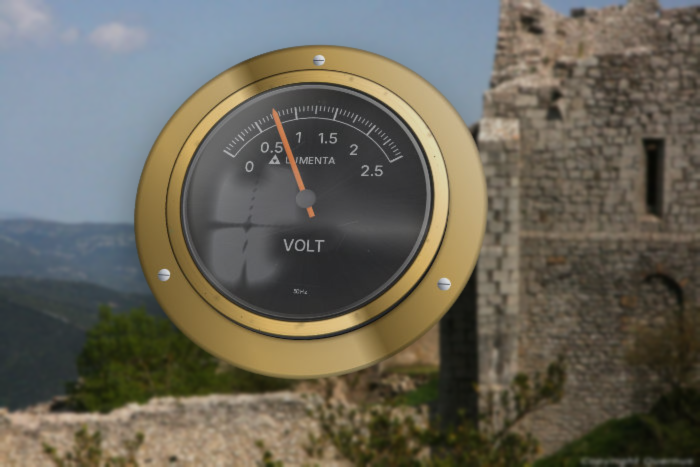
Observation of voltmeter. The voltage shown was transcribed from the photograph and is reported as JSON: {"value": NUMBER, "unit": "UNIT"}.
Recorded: {"value": 0.75, "unit": "V"}
